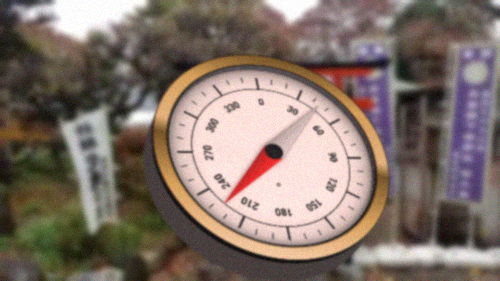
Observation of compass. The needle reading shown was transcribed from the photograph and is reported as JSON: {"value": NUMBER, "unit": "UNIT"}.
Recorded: {"value": 225, "unit": "°"}
